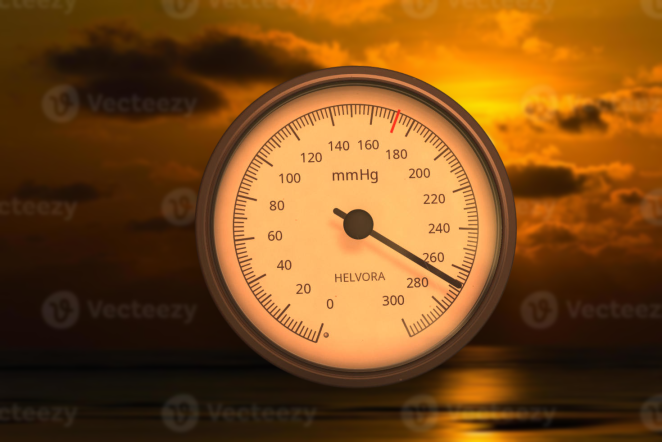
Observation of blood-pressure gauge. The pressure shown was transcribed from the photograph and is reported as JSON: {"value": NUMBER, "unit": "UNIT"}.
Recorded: {"value": 268, "unit": "mmHg"}
